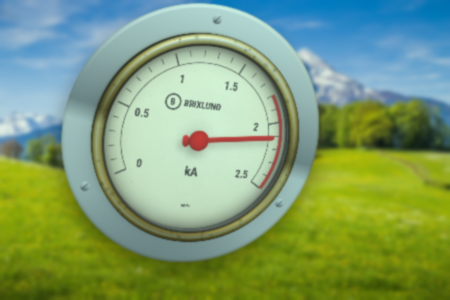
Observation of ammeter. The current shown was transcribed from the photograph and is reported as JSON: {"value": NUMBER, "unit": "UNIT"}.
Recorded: {"value": 2.1, "unit": "kA"}
